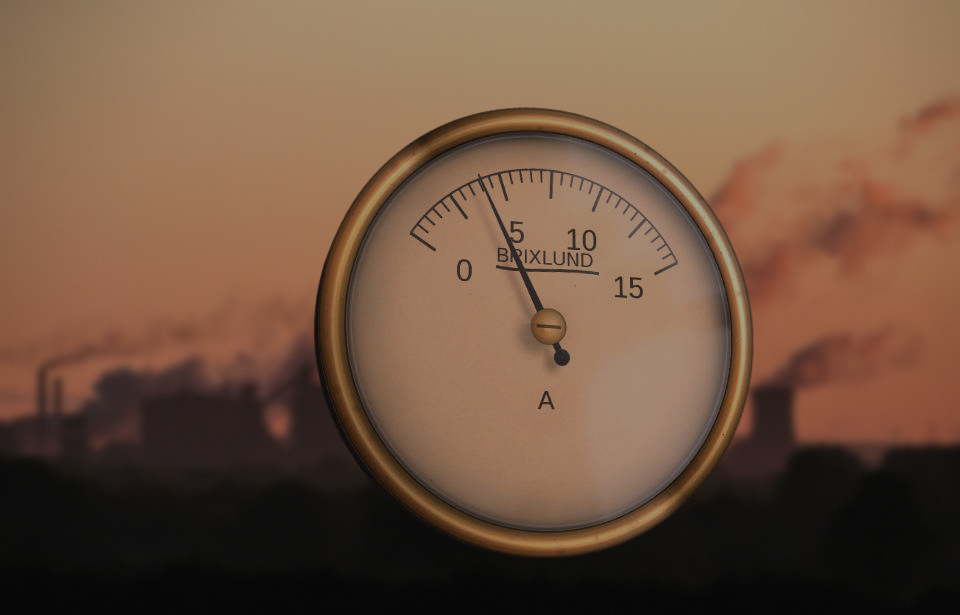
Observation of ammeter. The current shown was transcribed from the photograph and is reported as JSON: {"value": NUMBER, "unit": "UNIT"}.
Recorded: {"value": 4, "unit": "A"}
